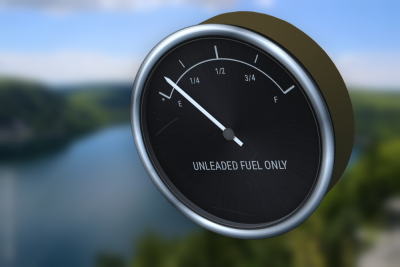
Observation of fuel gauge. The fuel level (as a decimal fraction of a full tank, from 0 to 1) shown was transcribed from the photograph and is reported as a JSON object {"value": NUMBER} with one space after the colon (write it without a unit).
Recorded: {"value": 0.125}
